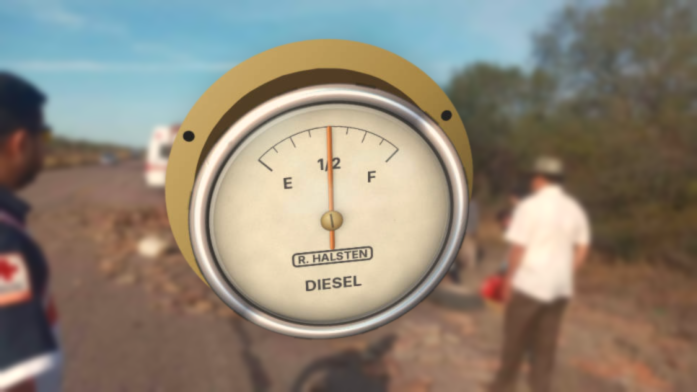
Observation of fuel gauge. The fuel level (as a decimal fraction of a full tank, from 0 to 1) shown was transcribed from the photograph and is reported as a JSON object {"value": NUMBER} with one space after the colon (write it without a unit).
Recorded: {"value": 0.5}
